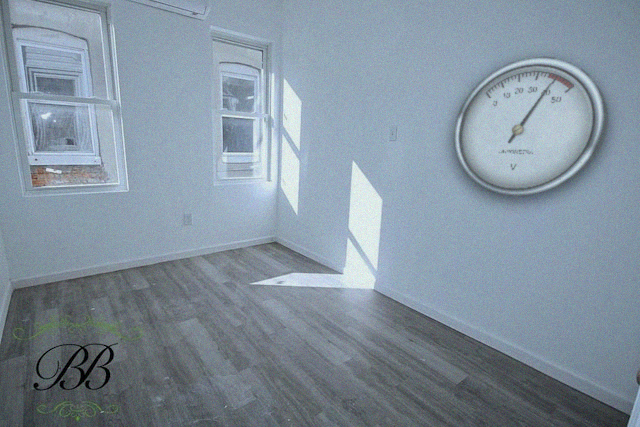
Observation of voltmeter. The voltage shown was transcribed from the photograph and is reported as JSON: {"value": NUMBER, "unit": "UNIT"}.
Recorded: {"value": 40, "unit": "V"}
